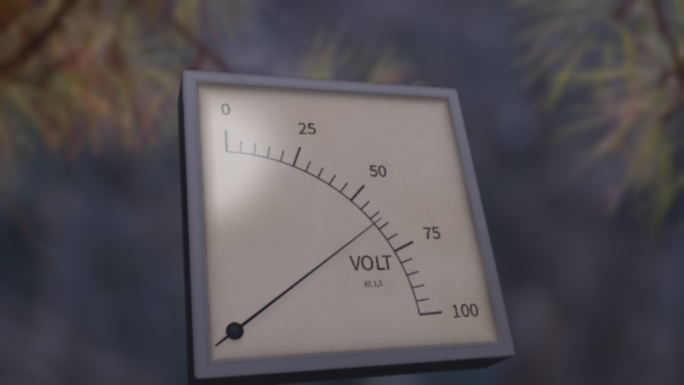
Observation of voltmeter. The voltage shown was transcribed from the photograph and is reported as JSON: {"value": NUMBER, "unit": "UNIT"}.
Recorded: {"value": 62.5, "unit": "V"}
